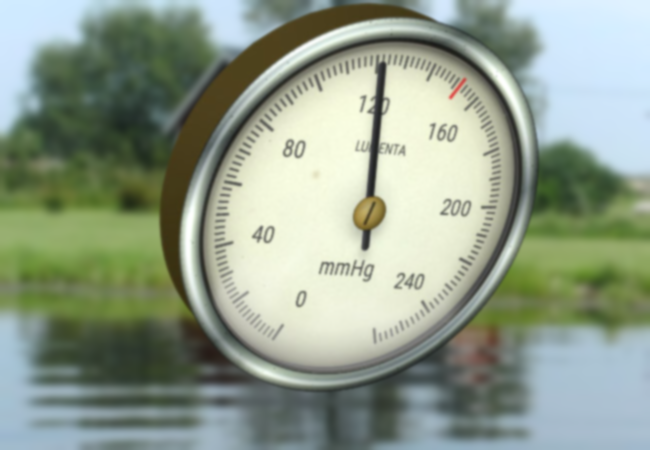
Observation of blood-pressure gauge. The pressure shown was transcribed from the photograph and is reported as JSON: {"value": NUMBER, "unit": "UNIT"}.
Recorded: {"value": 120, "unit": "mmHg"}
